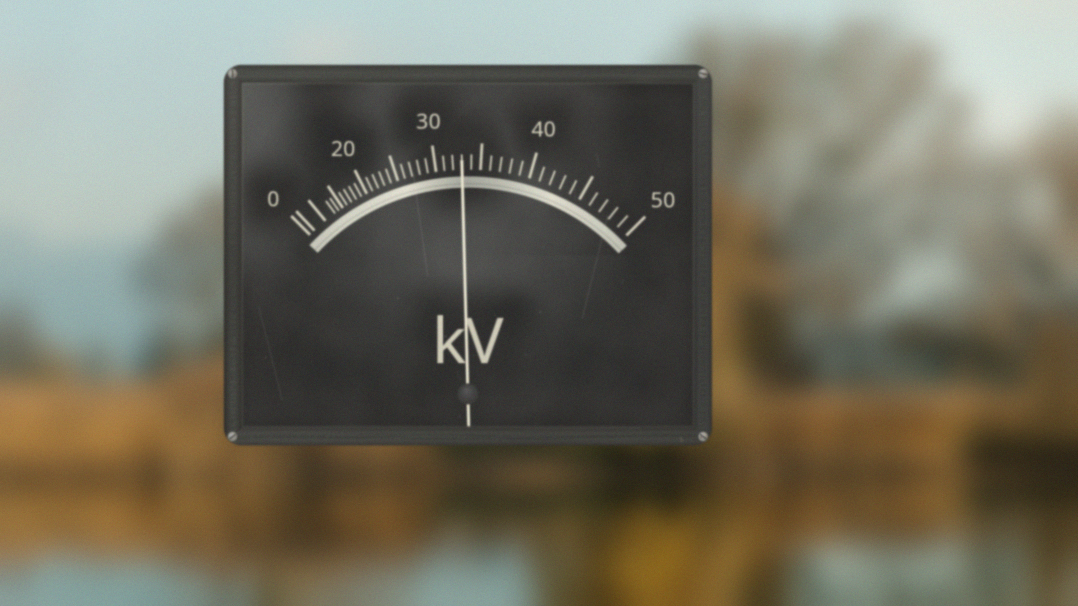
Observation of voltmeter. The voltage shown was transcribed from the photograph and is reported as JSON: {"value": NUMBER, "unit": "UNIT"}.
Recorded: {"value": 33, "unit": "kV"}
